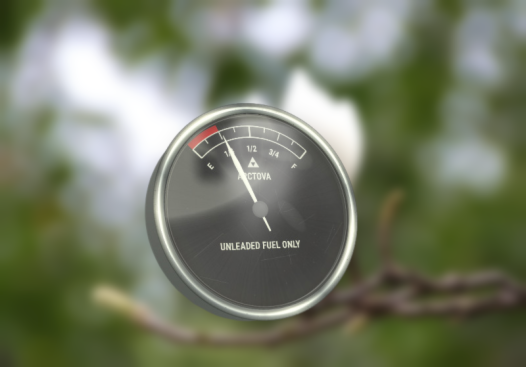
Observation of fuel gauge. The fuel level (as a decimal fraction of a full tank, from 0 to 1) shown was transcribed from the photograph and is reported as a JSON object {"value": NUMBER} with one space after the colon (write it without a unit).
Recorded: {"value": 0.25}
